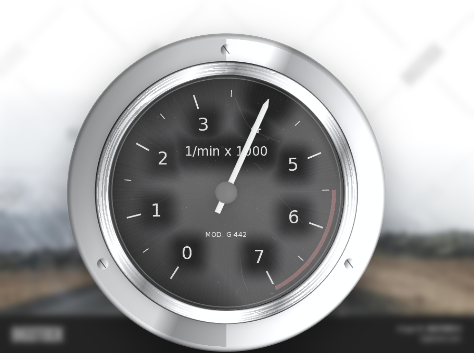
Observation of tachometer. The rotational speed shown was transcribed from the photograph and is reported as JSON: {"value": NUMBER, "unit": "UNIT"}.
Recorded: {"value": 4000, "unit": "rpm"}
